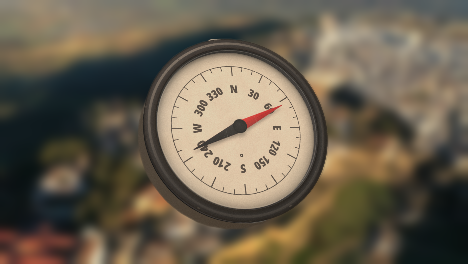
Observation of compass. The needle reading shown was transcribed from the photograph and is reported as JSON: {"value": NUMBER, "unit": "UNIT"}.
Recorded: {"value": 65, "unit": "°"}
